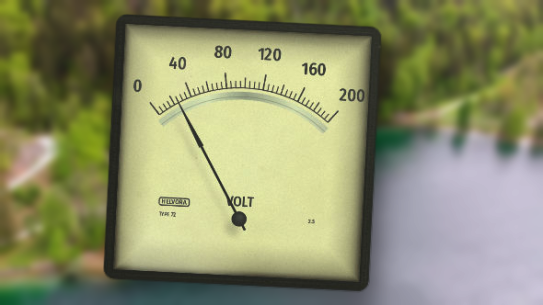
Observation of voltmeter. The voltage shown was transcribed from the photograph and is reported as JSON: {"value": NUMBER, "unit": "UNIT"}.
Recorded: {"value": 25, "unit": "V"}
